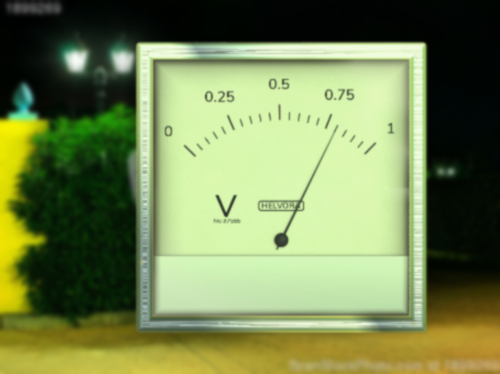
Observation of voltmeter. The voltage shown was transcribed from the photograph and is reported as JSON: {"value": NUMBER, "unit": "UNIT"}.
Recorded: {"value": 0.8, "unit": "V"}
